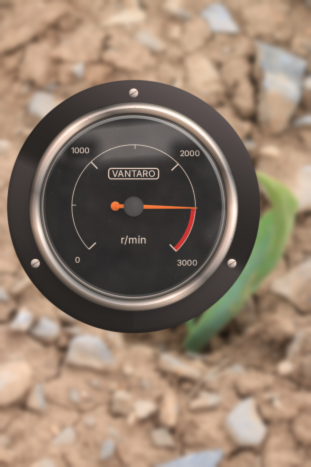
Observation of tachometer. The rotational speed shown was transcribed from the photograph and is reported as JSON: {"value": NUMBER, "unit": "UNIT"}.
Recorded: {"value": 2500, "unit": "rpm"}
